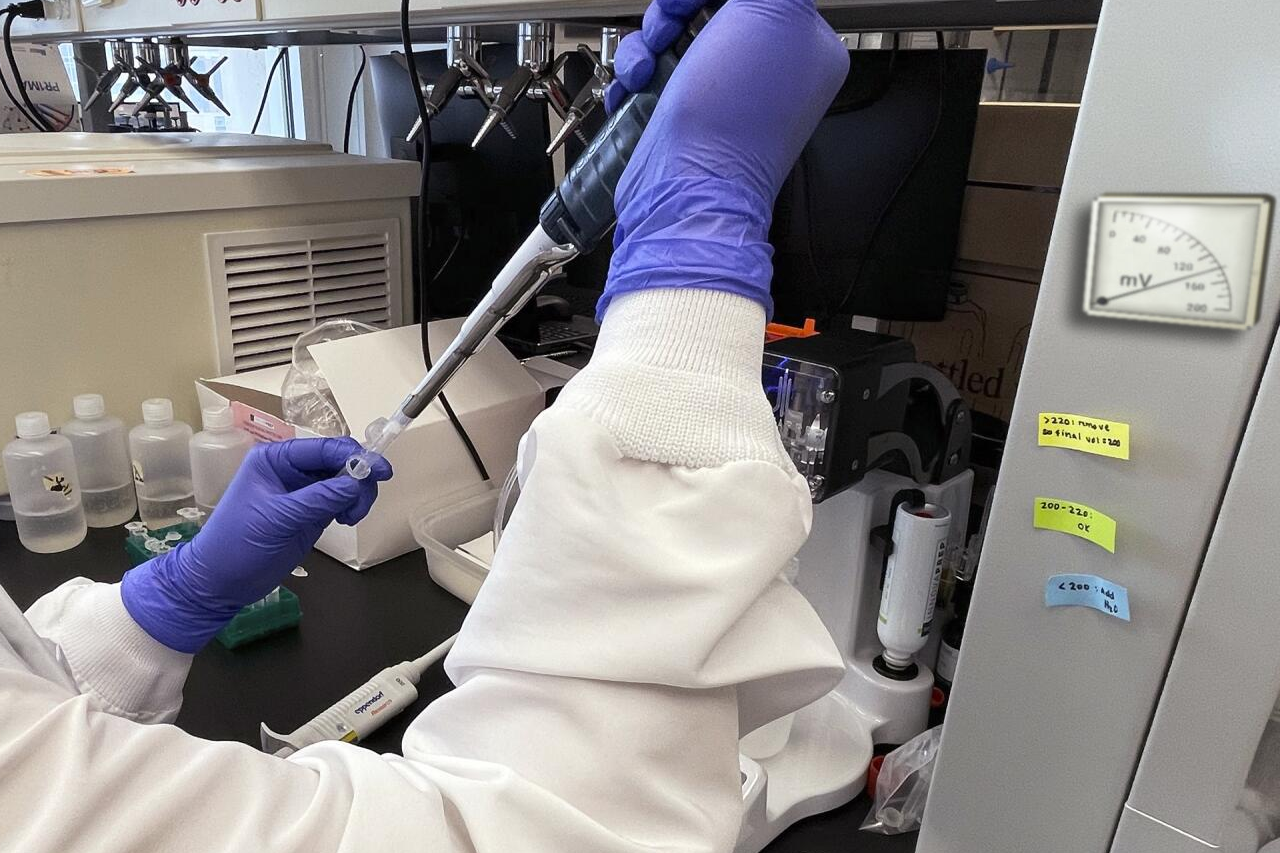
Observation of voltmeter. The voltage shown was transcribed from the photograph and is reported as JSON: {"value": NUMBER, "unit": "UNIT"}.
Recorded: {"value": 140, "unit": "mV"}
